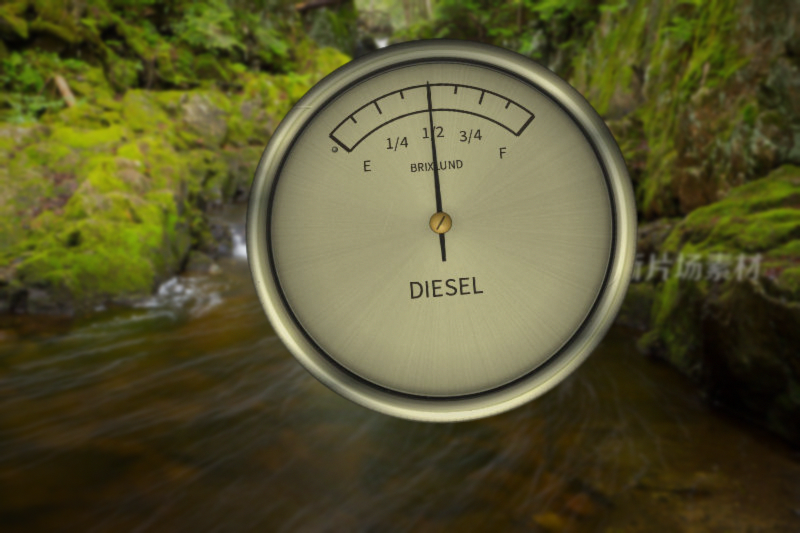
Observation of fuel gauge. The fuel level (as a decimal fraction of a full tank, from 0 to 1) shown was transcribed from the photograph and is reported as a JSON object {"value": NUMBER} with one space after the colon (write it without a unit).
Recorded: {"value": 0.5}
